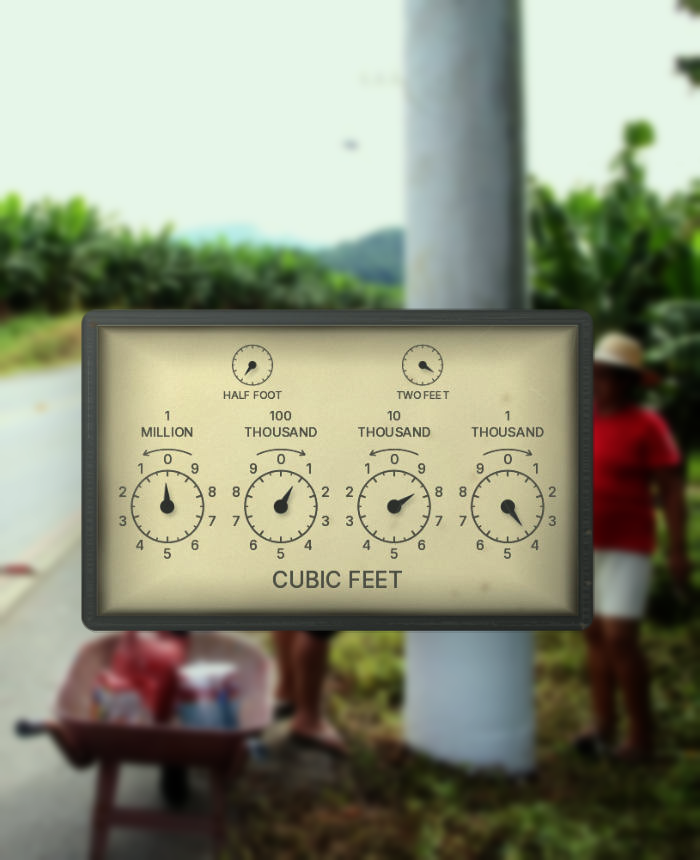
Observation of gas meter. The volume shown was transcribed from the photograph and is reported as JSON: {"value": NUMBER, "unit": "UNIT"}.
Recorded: {"value": 8400, "unit": "ft³"}
